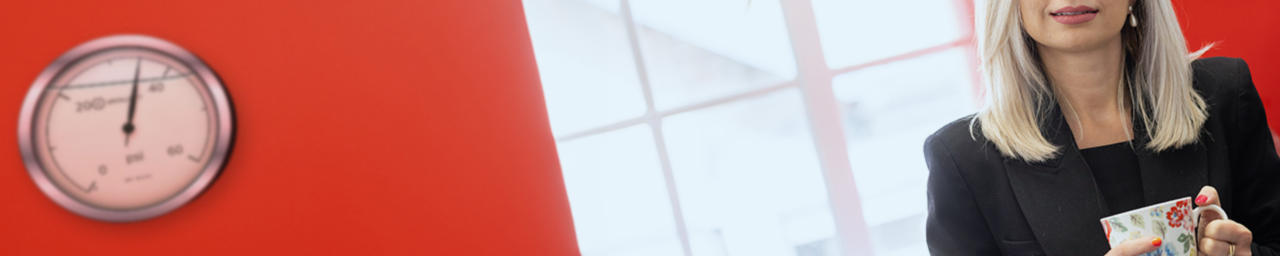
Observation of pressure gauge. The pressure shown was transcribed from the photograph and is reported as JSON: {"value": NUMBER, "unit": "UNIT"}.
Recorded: {"value": 35, "unit": "psi"}
